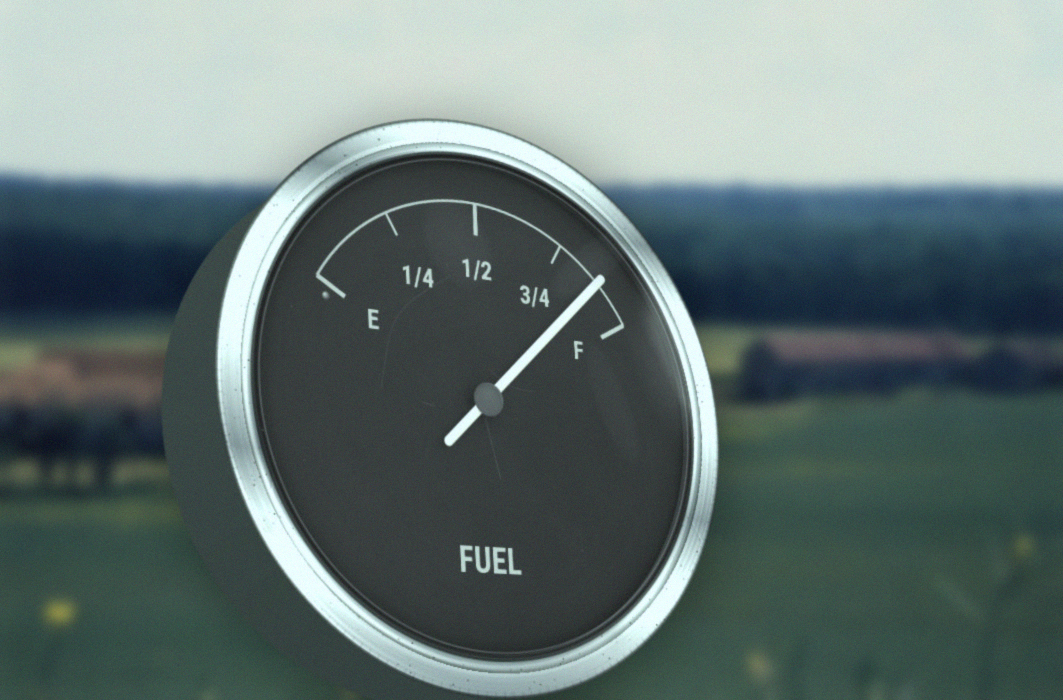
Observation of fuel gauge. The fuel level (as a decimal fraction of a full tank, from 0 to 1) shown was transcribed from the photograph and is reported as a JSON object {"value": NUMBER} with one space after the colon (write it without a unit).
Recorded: {"value": 0.875}
